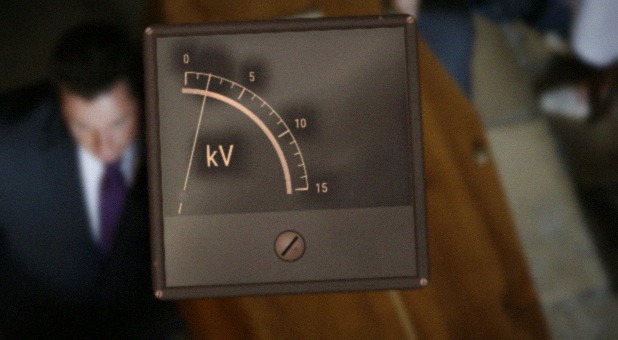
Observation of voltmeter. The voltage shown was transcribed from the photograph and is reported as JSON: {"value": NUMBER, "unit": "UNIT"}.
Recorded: {"value": 2, "unit": "kV"}
